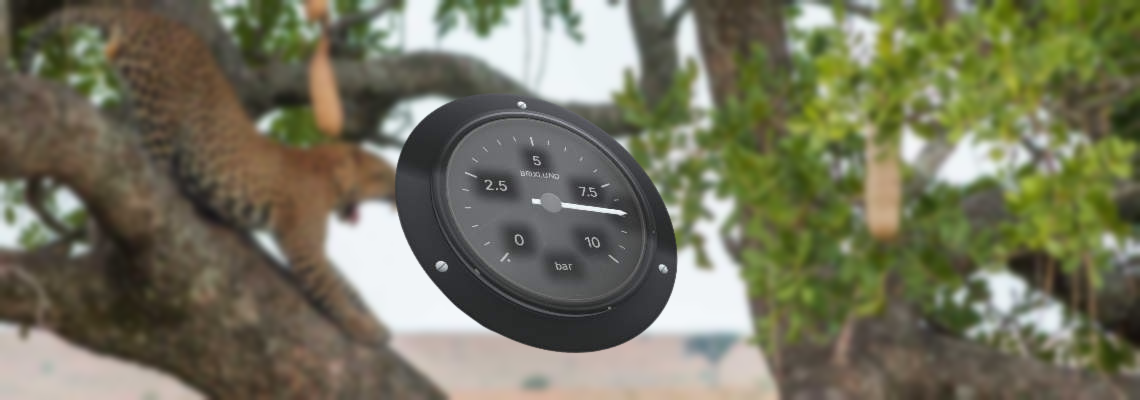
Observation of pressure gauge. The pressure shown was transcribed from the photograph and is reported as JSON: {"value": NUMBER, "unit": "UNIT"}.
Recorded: {"value": 8.5, "unit": "bar"}
